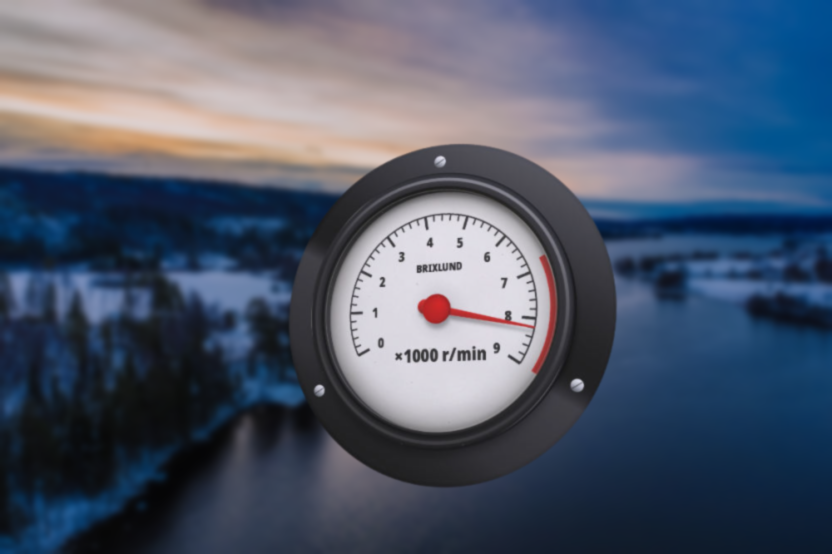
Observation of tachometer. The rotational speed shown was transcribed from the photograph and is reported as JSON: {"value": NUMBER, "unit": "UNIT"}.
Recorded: {"value": 8200, "unit": "rpm"}
